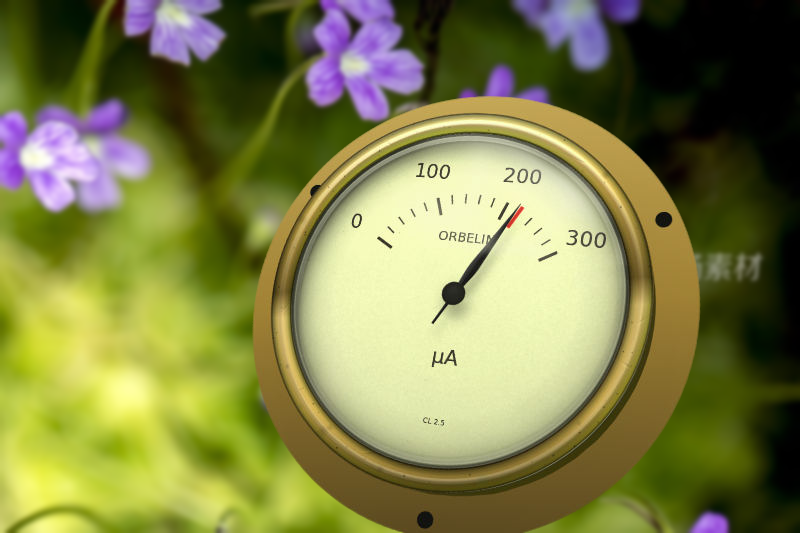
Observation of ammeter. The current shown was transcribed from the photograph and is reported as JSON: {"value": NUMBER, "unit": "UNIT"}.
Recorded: {"value": 220, "unit": "µA"}
